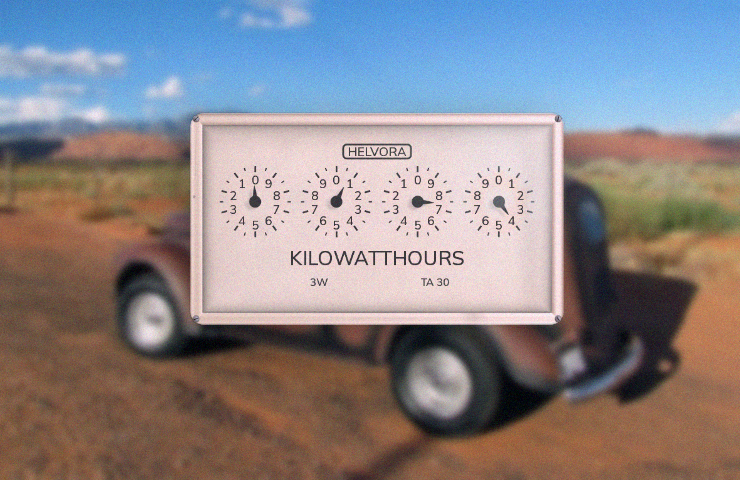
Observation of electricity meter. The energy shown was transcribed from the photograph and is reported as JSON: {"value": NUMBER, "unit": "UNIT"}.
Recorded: {"value": 74, "unit": "kWh"}
